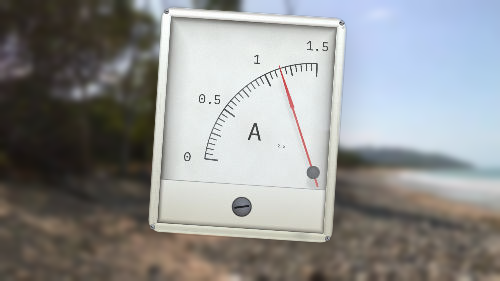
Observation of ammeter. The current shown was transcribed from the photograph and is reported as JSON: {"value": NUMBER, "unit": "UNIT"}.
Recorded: {"value": 1.15, "unit": "A"}
